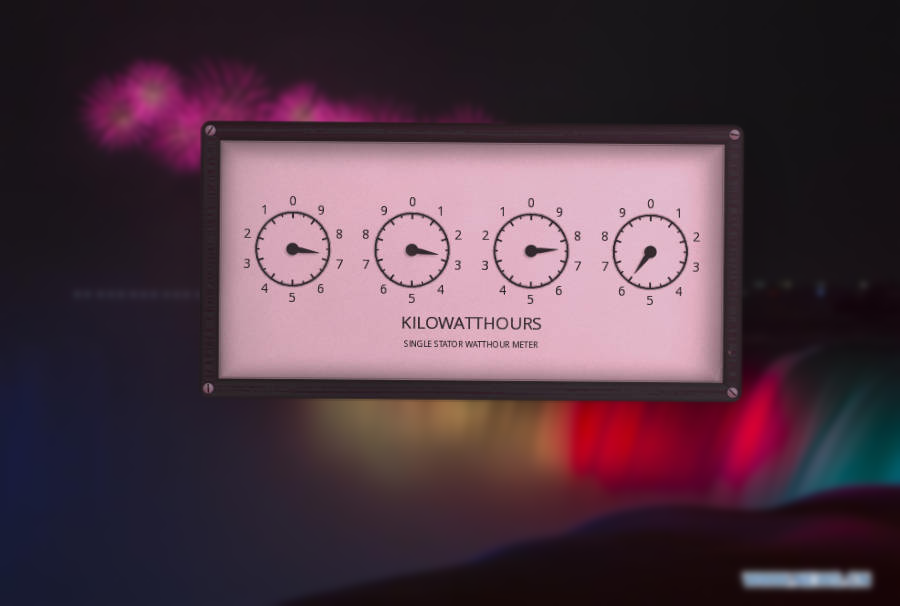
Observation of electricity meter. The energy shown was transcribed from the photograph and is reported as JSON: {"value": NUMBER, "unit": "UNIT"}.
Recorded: {"value": 7276, "unit": "kWh"}
